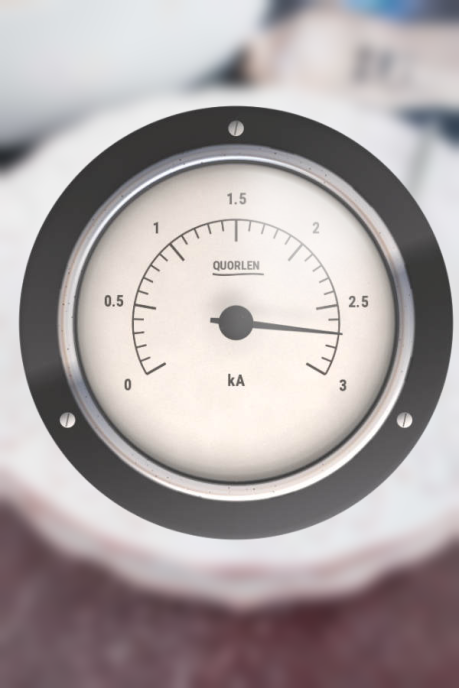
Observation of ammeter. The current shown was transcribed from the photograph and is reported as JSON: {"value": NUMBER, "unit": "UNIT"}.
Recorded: {"value": 2.7, "unit": "kA"}
